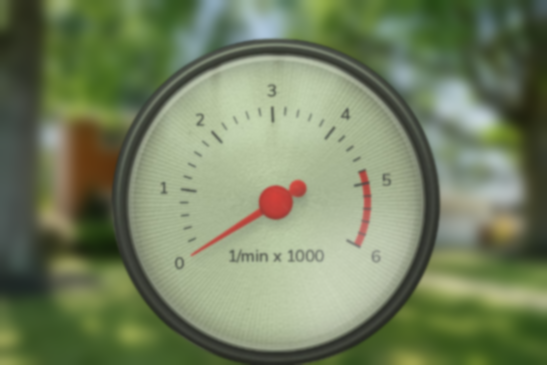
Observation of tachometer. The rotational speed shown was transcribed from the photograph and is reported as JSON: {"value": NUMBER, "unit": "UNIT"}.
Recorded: {"value": 0, "unit": "rpm"}
